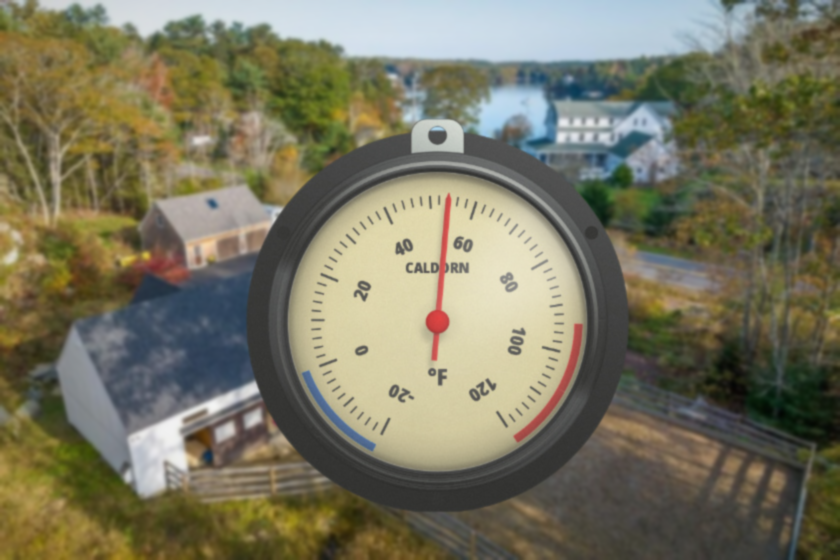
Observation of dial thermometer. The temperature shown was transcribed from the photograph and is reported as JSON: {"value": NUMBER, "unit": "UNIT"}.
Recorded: {"value": 54, "unit": "°F"}
